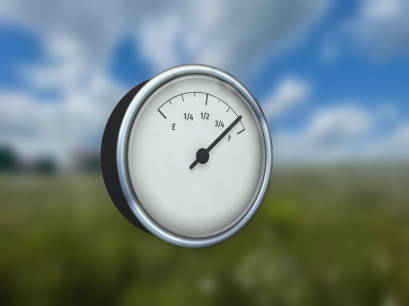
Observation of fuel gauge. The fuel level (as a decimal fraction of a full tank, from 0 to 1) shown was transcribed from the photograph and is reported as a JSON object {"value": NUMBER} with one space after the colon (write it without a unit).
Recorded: {"value": 0.875}
